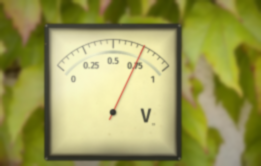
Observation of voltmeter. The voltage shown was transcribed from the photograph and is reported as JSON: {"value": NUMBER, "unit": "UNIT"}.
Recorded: {"value": 0.75, "unit": "V"}
